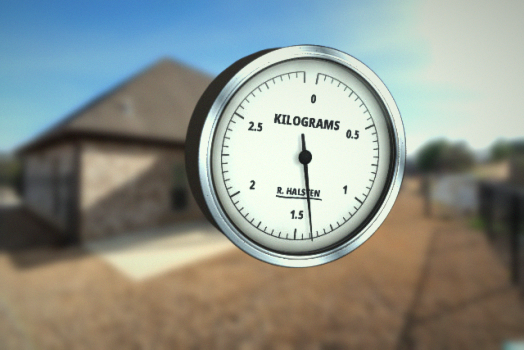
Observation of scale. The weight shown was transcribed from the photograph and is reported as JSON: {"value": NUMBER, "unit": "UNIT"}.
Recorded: {"value": 1.4, "unit": "kg"}
